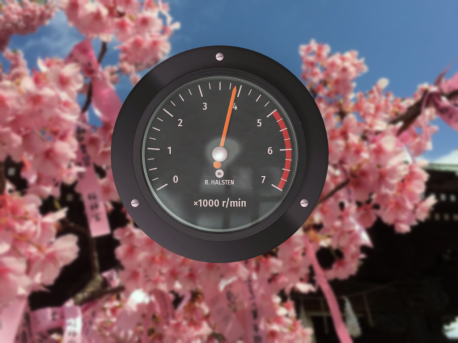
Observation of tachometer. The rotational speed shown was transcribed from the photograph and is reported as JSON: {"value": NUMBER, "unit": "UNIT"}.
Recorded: {"value": 3875, "unit": "rpm"}
